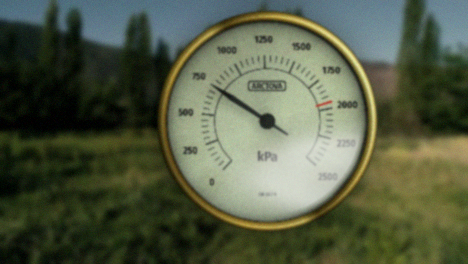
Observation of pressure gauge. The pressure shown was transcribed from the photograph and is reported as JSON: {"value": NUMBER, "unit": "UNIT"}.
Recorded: {"value": 750, "unit": "kPa"}
